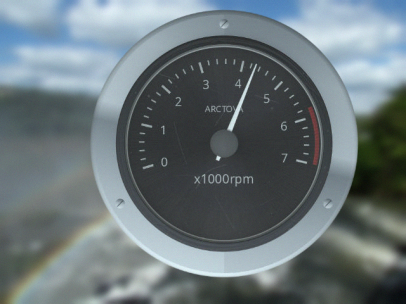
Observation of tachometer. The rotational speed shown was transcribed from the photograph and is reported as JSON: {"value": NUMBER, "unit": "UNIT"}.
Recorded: {"value": 4300, "unit": "rpm"}
